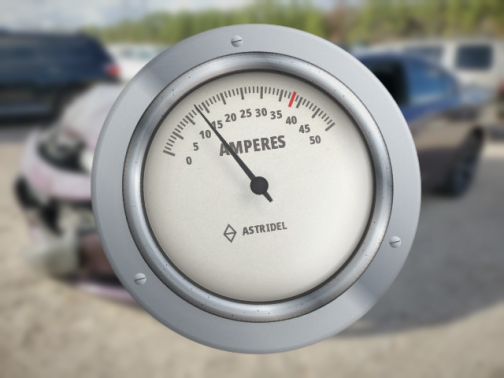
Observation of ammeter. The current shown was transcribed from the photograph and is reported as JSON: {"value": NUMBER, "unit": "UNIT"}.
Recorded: {"value": 13, "unit": "A"}
